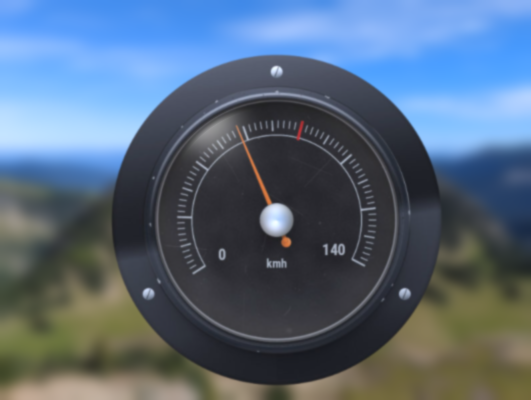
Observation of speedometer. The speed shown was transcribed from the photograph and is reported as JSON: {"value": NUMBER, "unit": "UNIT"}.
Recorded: {"value": 58, "unit": "km/h"}
